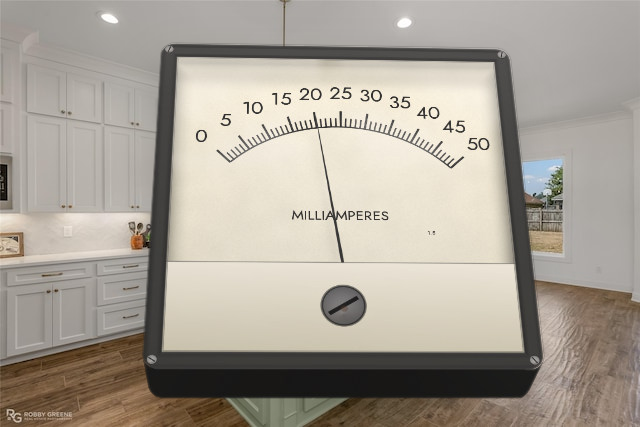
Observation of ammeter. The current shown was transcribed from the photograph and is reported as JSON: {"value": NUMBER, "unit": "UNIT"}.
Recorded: {"value": 20, "unit": "mA"}
